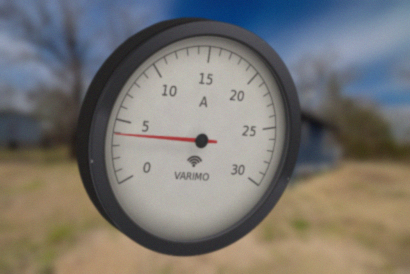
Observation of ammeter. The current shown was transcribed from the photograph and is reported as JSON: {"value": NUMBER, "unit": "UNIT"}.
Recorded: {"value": 4, "unit": "A"}
